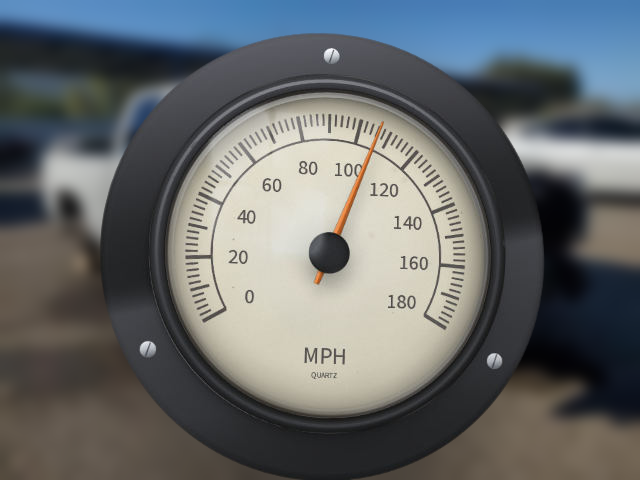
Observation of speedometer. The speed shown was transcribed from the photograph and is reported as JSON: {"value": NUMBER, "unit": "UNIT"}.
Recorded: {"value": 106, "unit": "mph"}
